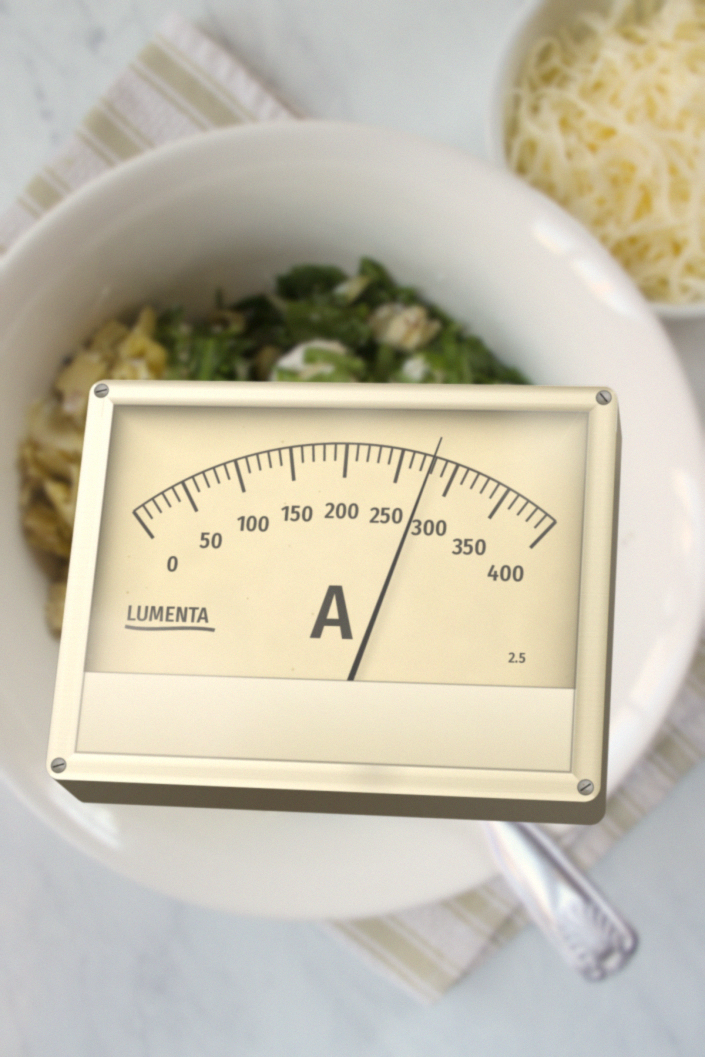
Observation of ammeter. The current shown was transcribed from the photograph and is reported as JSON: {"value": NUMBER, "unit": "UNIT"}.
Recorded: {"value": 280, "unit": "A"}
